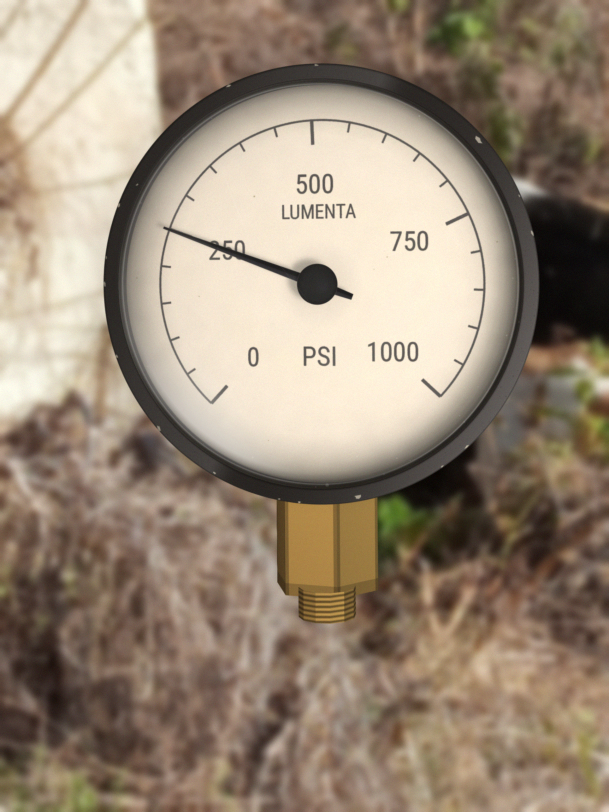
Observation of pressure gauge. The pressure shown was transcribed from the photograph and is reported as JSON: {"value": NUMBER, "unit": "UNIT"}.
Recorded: {"value": 250, "unit": "psi"}
